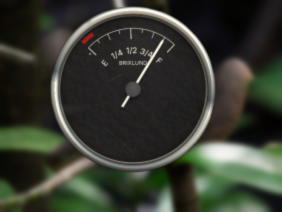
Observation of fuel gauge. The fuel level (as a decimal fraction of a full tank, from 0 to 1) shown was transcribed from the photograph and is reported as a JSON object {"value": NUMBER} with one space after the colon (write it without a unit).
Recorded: {"value": 0.875}
